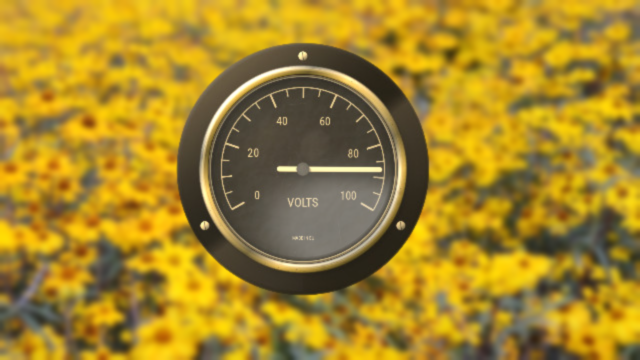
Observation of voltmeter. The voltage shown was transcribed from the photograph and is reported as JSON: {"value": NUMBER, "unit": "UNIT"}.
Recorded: {"value": 87.5, "unit": "V"}
